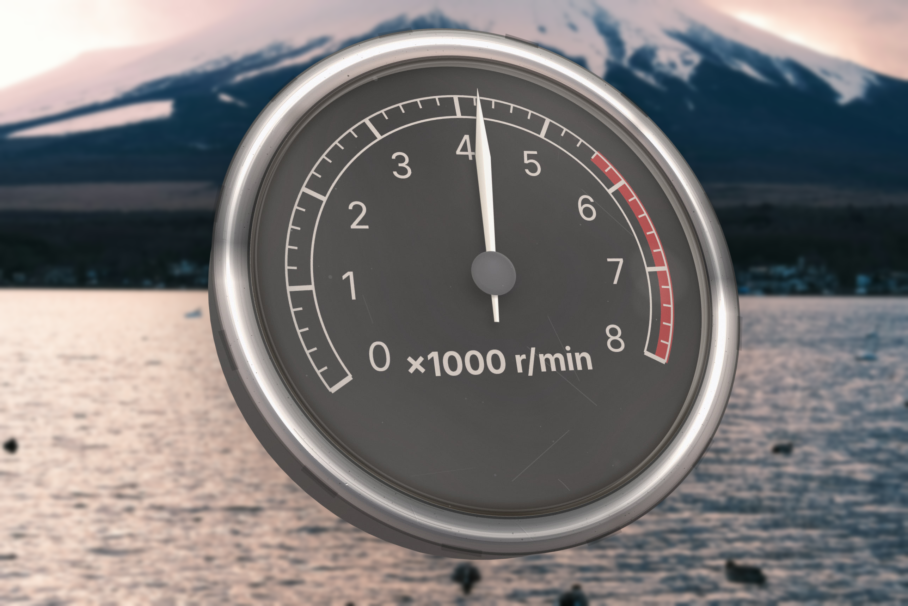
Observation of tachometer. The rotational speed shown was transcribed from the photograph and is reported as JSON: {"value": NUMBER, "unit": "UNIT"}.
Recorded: {"value": 4200, "unit": "rpm"}
